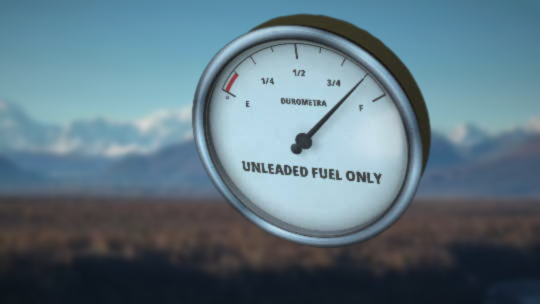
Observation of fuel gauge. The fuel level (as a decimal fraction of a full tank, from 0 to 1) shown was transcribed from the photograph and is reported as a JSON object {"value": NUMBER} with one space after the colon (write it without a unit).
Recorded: {"value": 0.875}
